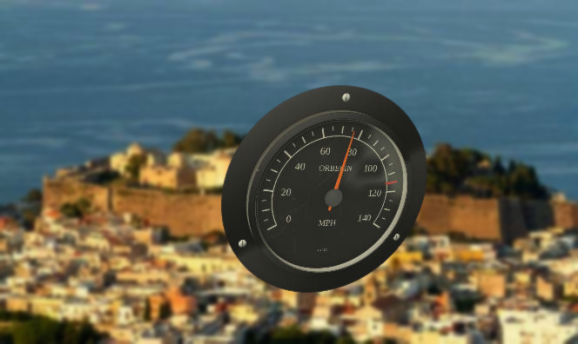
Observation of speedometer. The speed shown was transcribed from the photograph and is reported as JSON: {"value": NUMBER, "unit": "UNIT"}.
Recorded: {"value": 75, "unit": "mph"}
